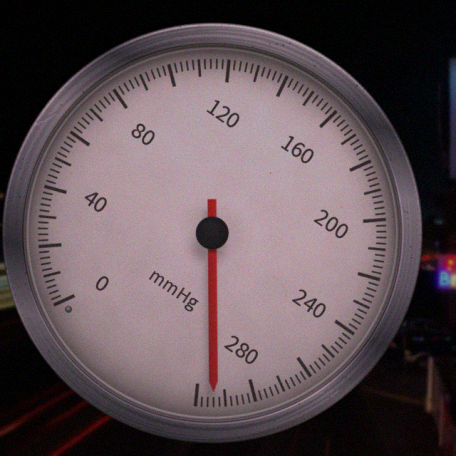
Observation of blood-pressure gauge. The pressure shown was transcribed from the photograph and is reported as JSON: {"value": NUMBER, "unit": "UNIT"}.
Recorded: {"value": 294, "unit": "mmHg"}
